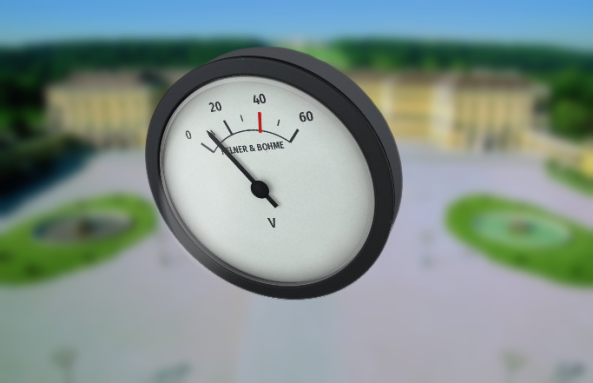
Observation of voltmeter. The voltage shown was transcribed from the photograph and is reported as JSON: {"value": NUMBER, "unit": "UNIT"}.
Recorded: {"value": 10, "unit": "V"}
